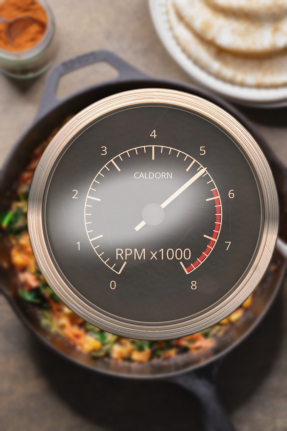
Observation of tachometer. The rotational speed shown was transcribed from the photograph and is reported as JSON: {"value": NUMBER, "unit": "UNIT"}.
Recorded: {"value": 5300, "unit": "rpm"}
